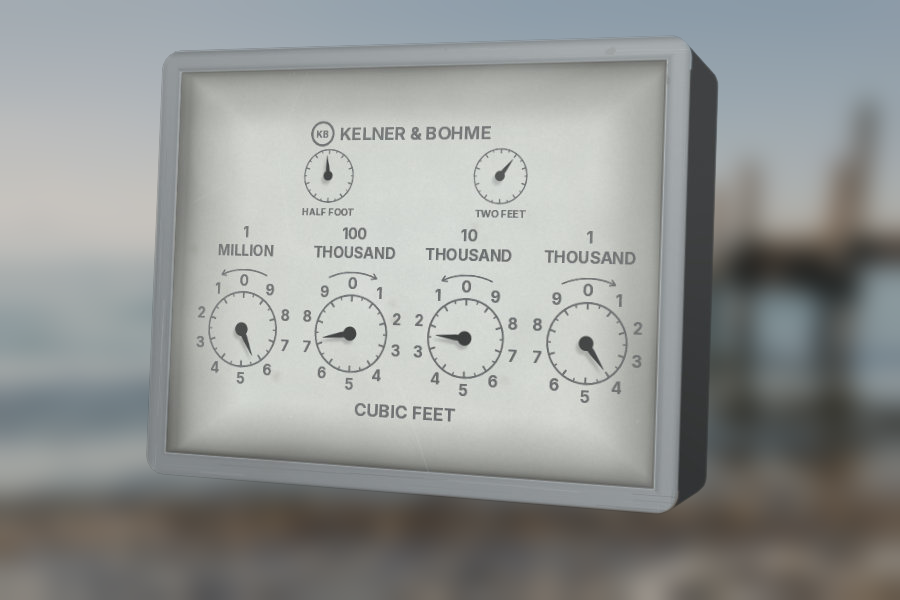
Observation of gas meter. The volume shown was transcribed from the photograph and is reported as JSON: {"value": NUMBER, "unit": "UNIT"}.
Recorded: {"value": 572400, "unit": "ft³"}
